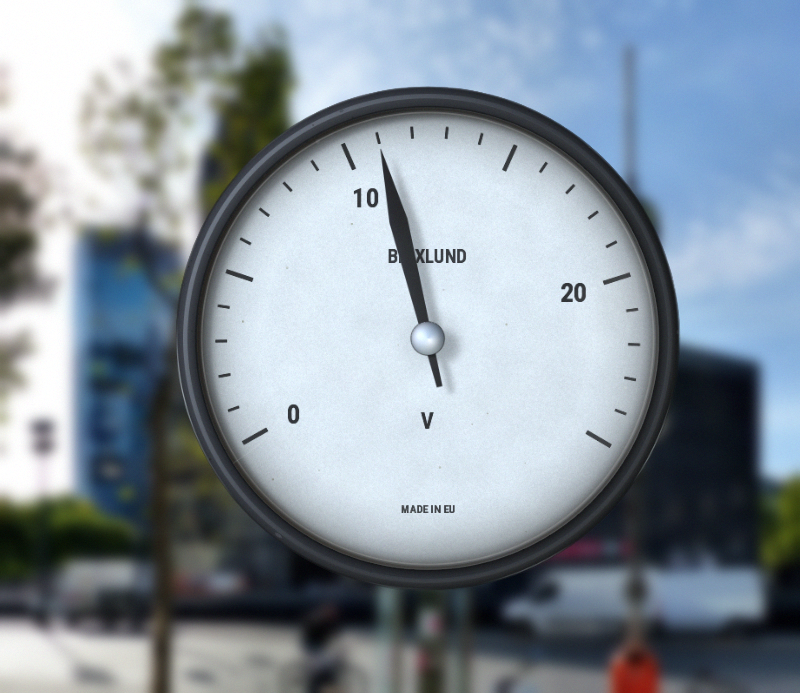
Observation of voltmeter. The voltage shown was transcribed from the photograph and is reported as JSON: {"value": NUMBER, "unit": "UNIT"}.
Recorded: {"value": 11, "unit": "V"}
